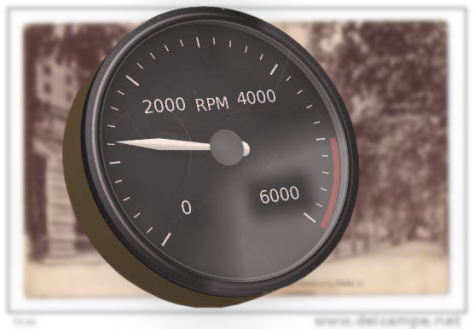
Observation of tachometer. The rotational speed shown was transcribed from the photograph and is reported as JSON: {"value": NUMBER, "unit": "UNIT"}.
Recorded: {"value": 1200, "unit": "rpm"}
